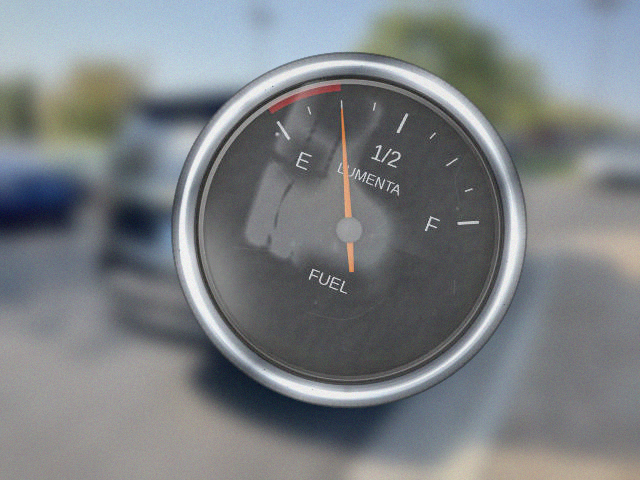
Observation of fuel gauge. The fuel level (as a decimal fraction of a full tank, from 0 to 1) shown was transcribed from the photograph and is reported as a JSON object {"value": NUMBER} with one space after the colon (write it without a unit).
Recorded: {"value": 0.25}
